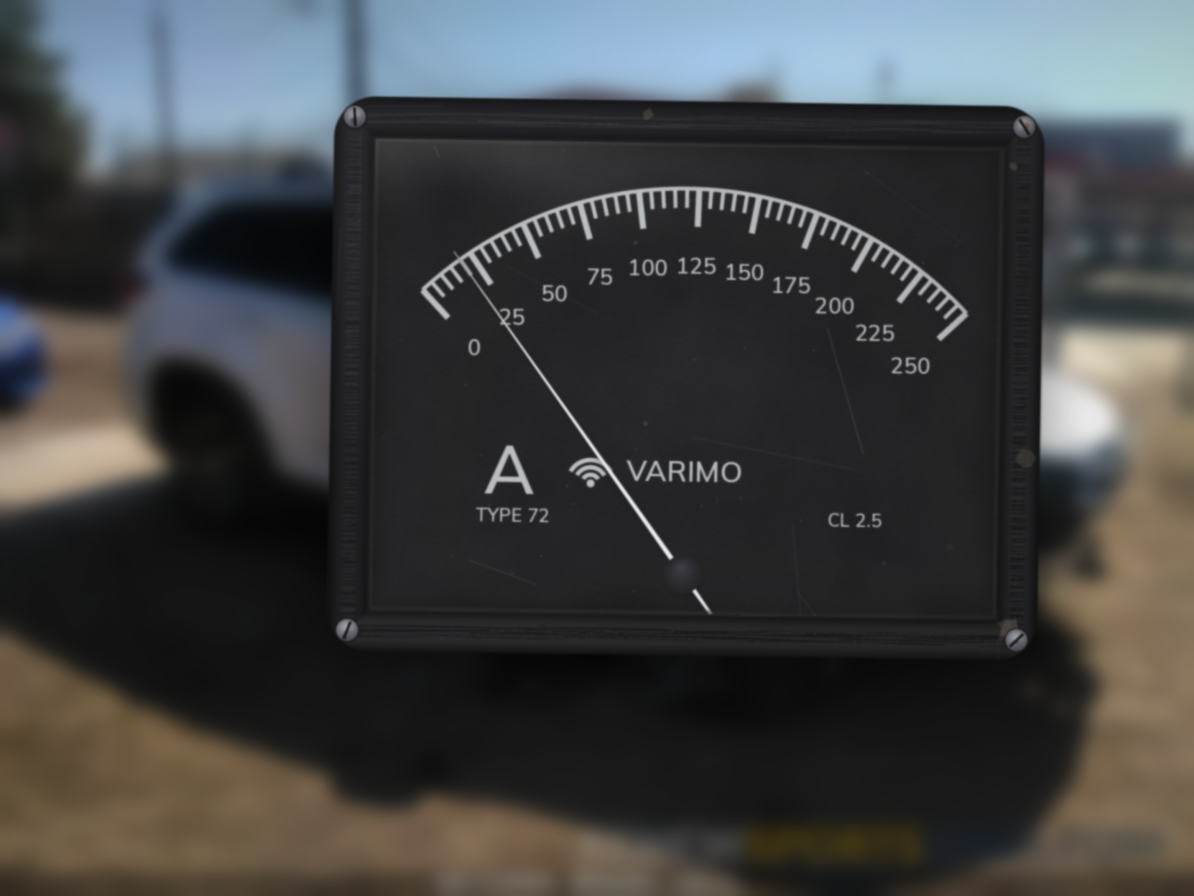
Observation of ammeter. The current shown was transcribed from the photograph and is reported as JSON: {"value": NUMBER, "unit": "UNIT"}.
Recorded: {"value": 20, "unit": "A"}
